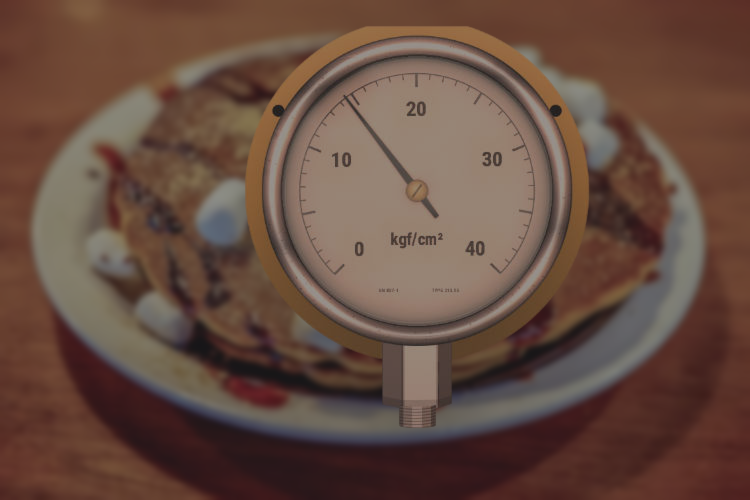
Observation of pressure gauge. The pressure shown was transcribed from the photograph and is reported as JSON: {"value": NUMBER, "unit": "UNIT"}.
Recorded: {"value": 14.5, "unit": "kg/cm²"}
